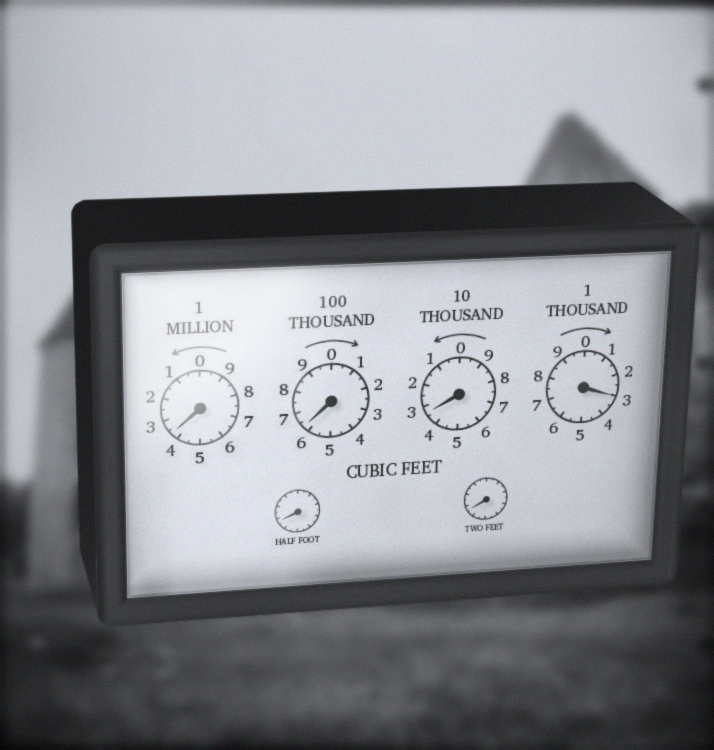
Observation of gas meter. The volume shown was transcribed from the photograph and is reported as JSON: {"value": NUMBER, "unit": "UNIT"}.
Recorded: {"value": 363300, "unit": "ft³"}
